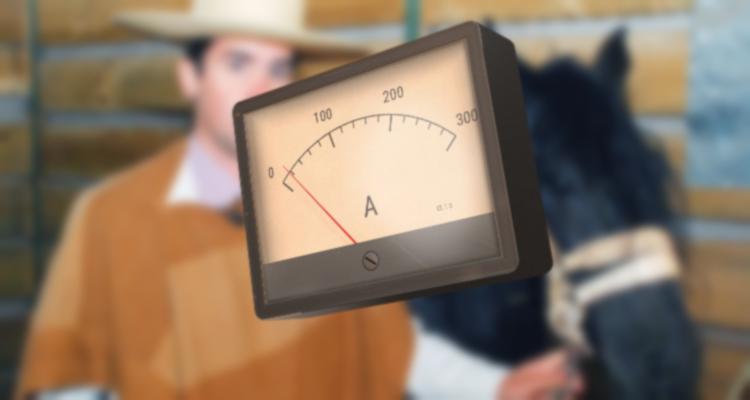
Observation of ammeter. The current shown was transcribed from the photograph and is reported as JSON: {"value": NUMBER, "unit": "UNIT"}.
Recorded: {"value": 20, "unit": "A"}
